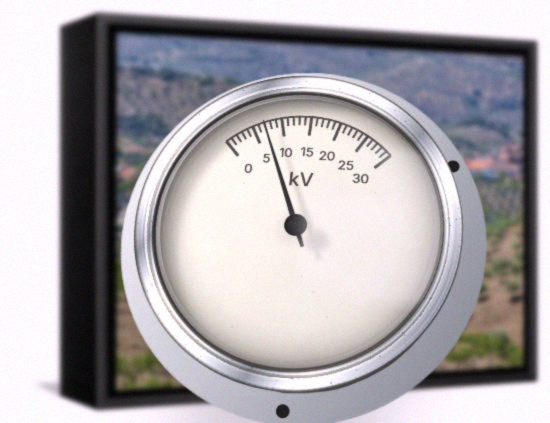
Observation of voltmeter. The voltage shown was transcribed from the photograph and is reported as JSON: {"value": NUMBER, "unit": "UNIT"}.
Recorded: {"value": 7, "unit": "kV"}
